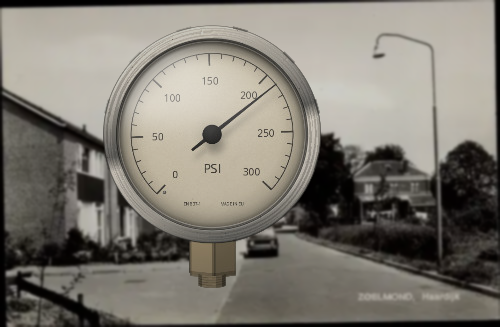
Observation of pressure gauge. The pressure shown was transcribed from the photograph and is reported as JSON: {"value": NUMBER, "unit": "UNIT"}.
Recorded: {"value": 210, "unit": "psi"}
